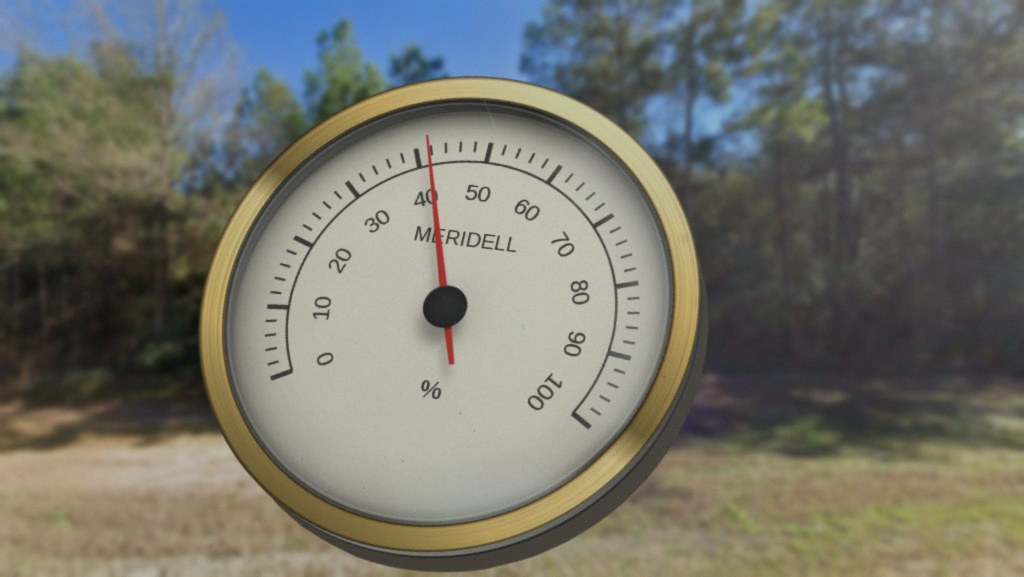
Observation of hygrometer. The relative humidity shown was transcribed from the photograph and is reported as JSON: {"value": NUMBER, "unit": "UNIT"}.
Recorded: {"value": 42, "unit": "%"}
